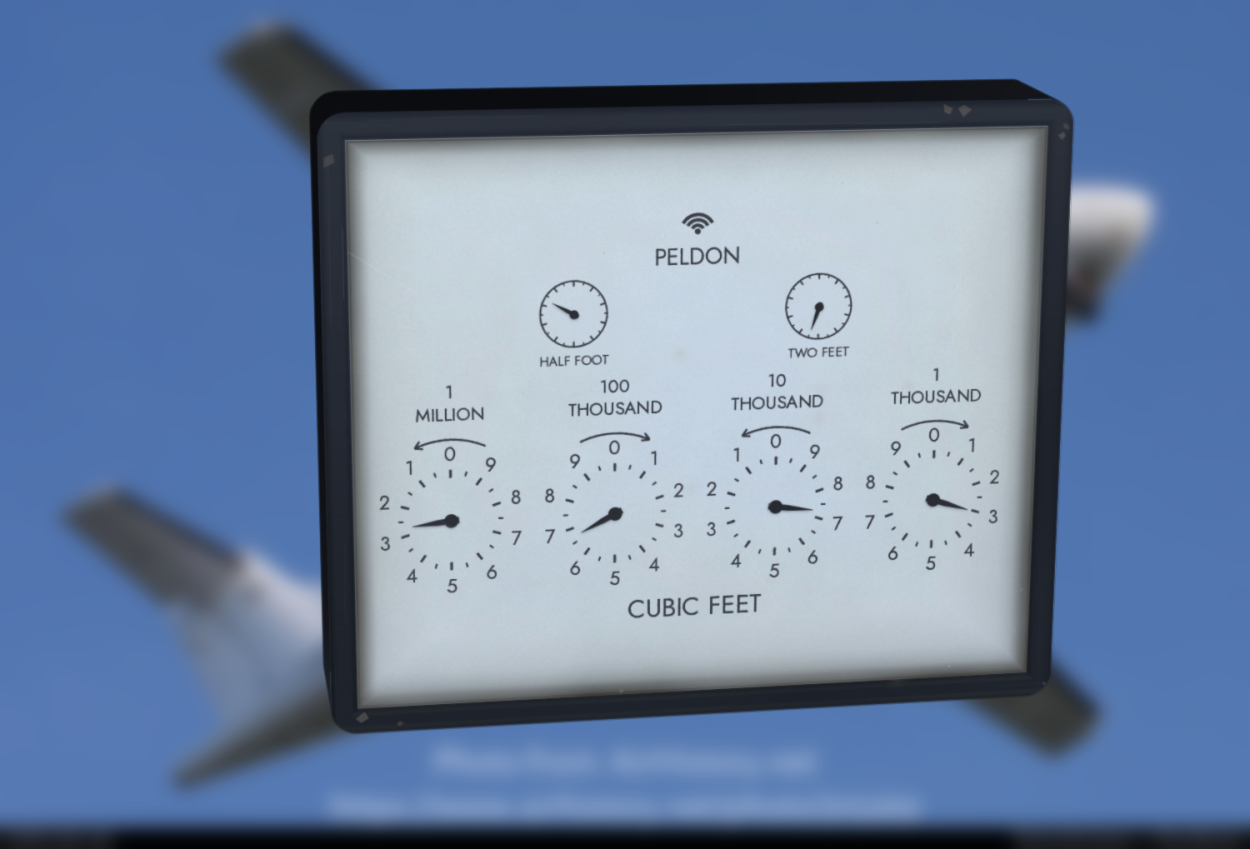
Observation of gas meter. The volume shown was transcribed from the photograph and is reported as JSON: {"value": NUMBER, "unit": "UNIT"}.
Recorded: {"value": 267300, "unit": "ft³"}
